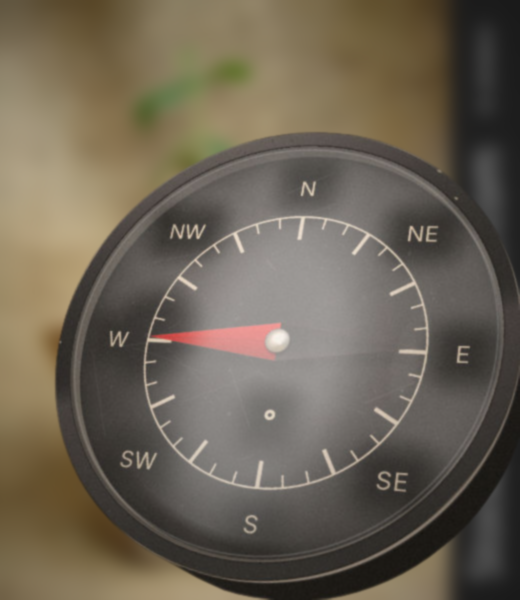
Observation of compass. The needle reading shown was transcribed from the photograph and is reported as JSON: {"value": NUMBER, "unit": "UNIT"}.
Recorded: {"value": 270, "unit": "°"}
